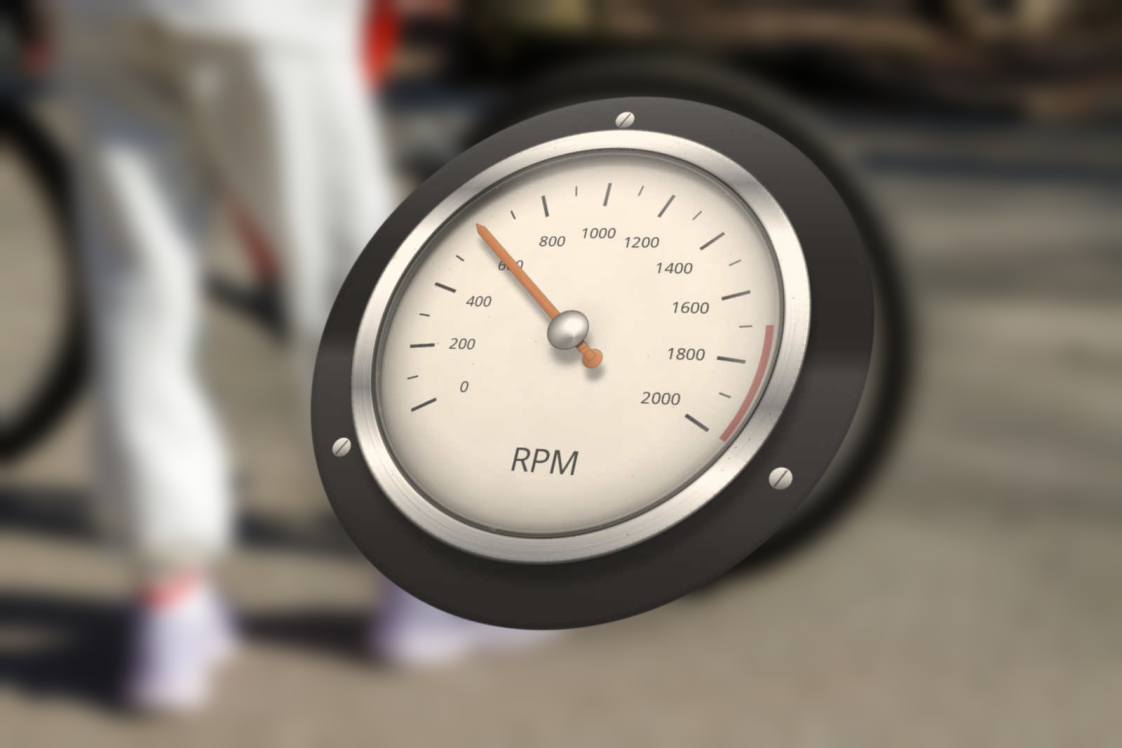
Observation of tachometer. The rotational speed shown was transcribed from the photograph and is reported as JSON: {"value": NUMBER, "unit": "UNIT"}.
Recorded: {"value": 600, "unit": "rpm"}
